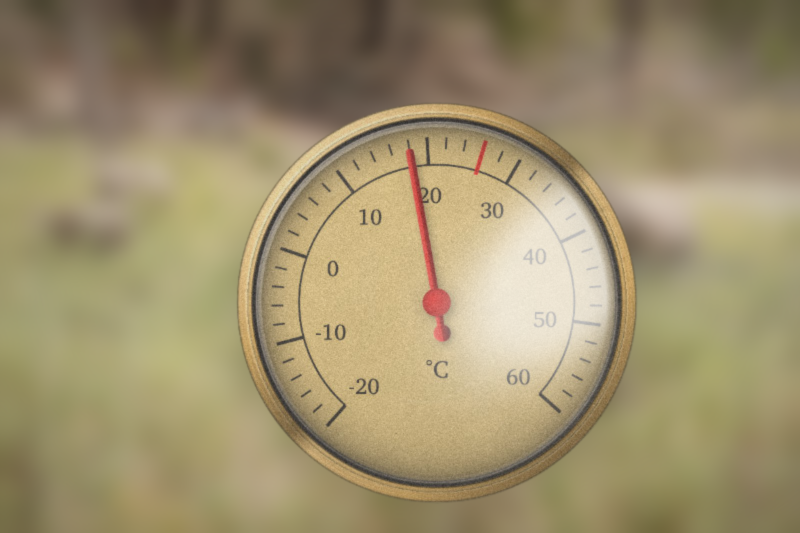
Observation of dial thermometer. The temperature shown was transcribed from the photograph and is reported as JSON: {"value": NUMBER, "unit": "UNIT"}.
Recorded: {"value": 18, "unit": "°C"}
